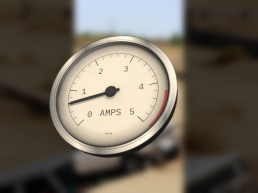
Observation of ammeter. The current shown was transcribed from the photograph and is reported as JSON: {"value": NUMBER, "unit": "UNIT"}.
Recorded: {"value": 0.6, "unit": "A"}
